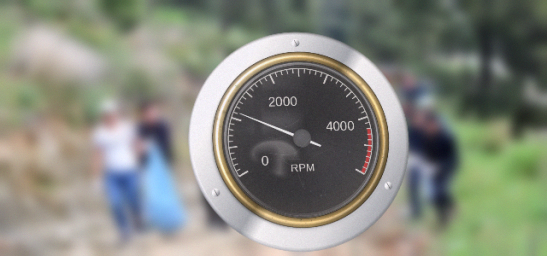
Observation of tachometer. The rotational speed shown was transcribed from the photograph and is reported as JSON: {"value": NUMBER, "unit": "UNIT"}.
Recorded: {"value": 1100, "unit": "rpm"}
